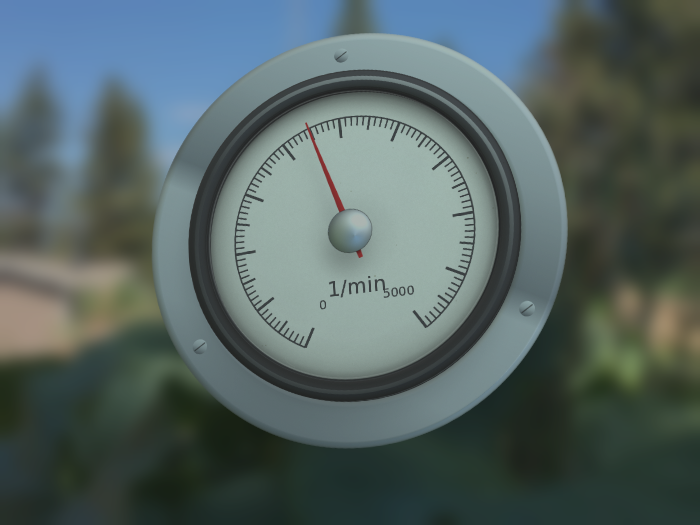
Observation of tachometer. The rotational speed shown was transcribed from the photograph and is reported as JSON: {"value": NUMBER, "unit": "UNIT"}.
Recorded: {"value": 2250, "unit": "rpm"}
